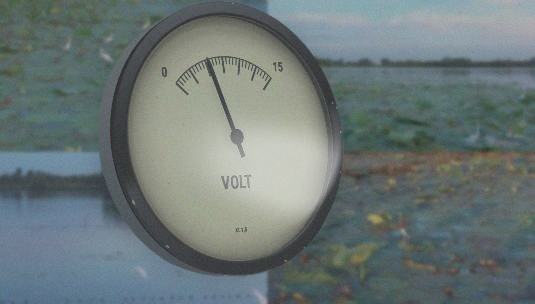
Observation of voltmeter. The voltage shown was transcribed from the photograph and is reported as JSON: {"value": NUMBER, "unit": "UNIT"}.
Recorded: {"value": 5, "unit": "V"}
